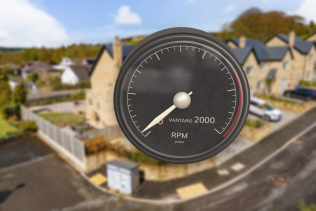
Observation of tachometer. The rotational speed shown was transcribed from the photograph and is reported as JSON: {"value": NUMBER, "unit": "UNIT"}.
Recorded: {"value": 50, "unit": "rpm"}
